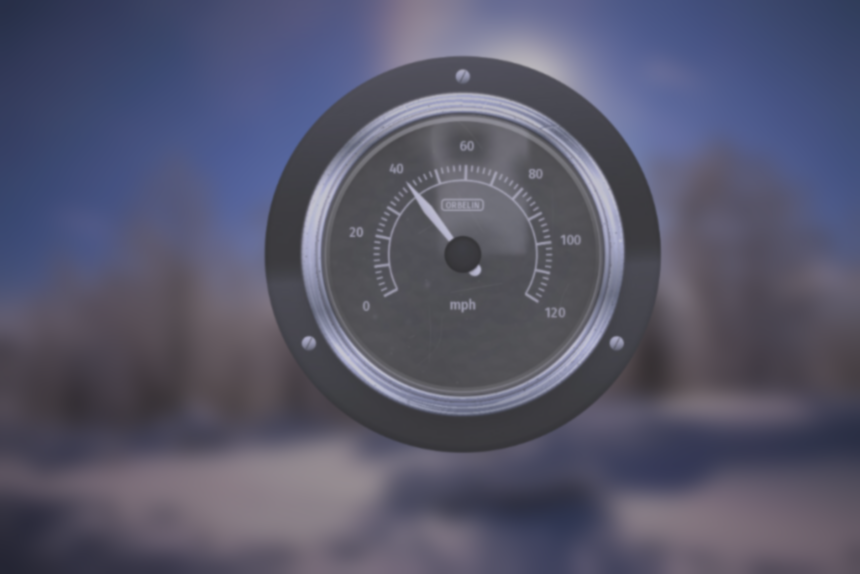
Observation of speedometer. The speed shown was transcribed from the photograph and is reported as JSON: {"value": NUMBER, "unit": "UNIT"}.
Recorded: {"value": 40, "unit": "mph"}
